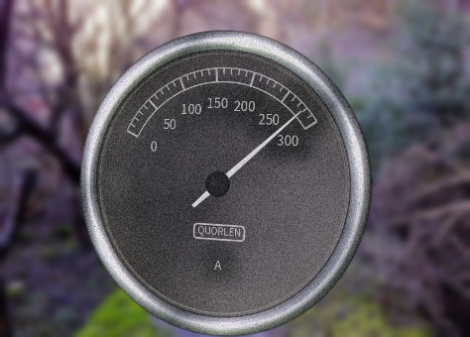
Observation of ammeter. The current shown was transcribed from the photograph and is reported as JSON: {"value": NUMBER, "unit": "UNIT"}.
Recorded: {"value": 280, "unit": "A"}
